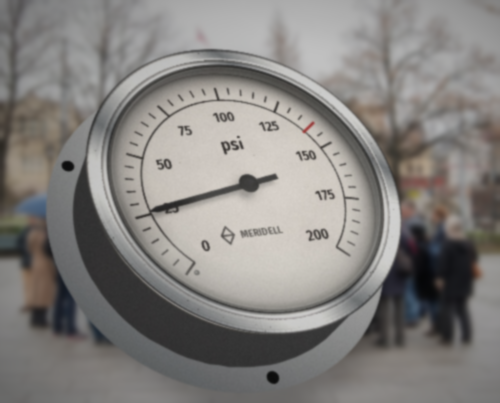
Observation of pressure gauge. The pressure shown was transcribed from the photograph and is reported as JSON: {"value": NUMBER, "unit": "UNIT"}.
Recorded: {"value": 25, "unit": "psi"}
